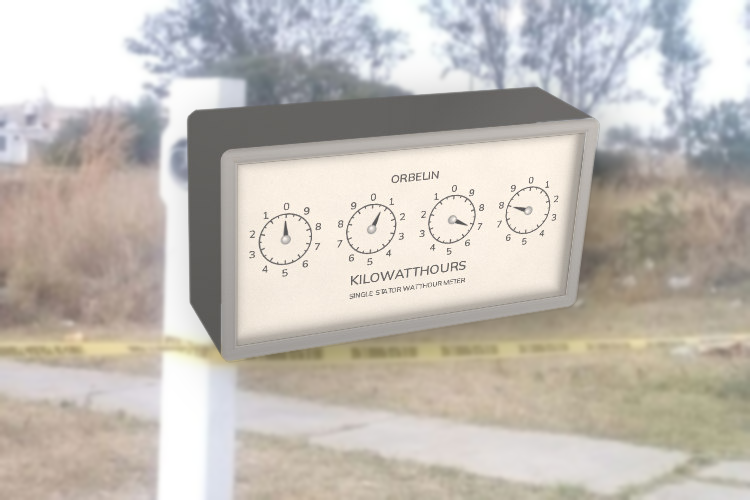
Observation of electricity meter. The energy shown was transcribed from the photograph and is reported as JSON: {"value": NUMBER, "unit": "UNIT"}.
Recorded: {"value": 68, "unit": "kWh"}
